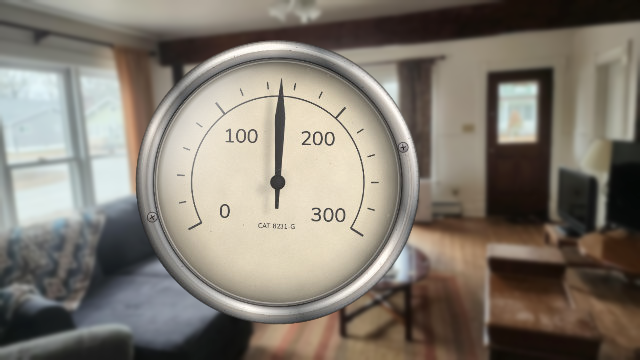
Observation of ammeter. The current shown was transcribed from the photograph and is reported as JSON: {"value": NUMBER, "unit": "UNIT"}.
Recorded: {"value": 150, "unit": "A"}
